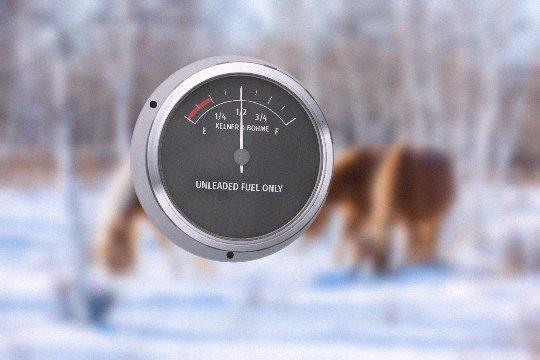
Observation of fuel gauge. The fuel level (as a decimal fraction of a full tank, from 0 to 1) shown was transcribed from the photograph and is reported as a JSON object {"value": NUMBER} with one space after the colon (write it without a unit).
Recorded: {"value": 0.5}
